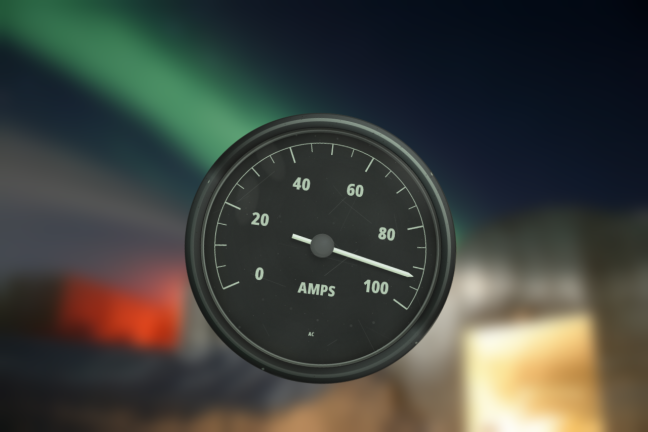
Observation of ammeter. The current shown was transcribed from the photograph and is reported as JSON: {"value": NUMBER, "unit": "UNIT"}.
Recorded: {"value": 92.5, "unit": "A"}
